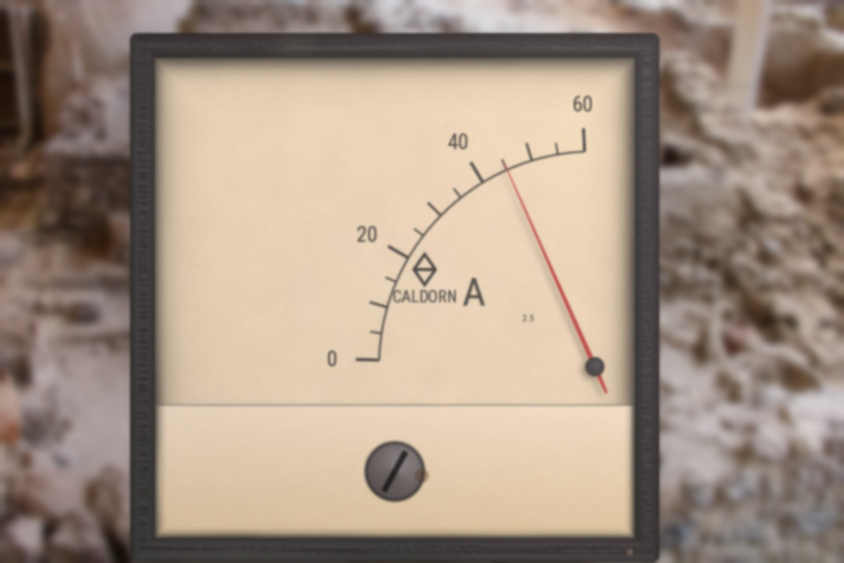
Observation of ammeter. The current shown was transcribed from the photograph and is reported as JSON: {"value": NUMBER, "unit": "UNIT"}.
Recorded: {"value": 45, "unit": "A"}
